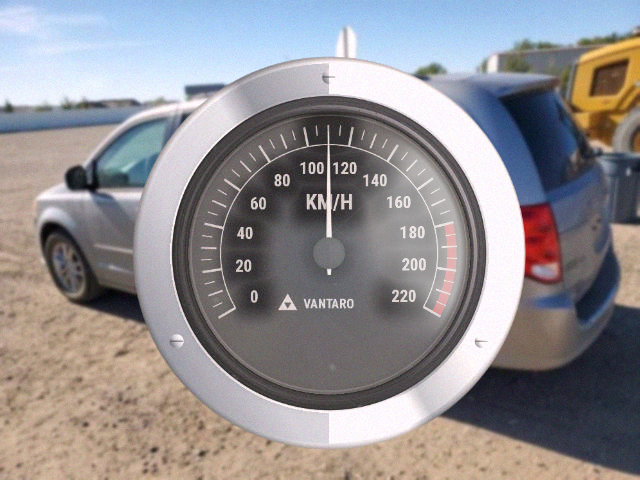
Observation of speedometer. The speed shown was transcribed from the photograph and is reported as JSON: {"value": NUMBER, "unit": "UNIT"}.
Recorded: {"value": 110, "unit": "km/h"}
